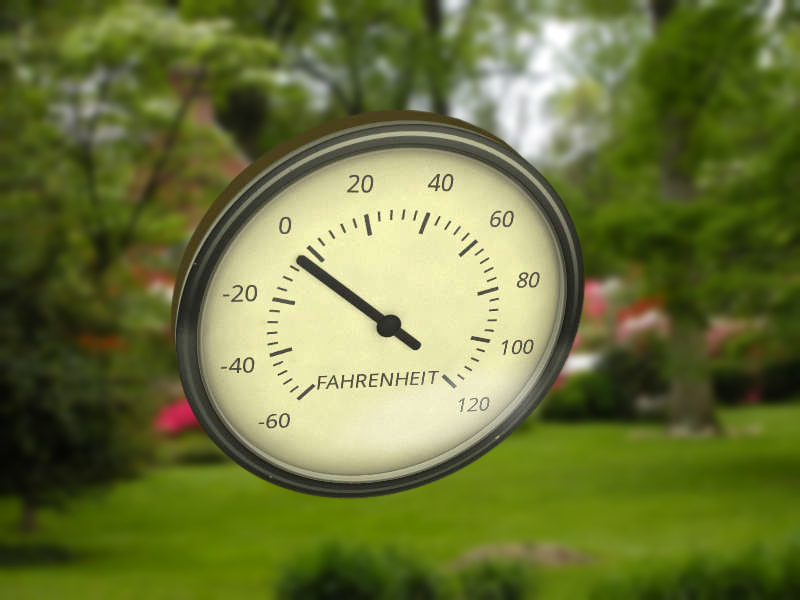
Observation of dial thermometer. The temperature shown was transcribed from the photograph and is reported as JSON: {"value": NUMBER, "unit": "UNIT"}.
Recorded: {"value": -4, "unit": "°F"}
